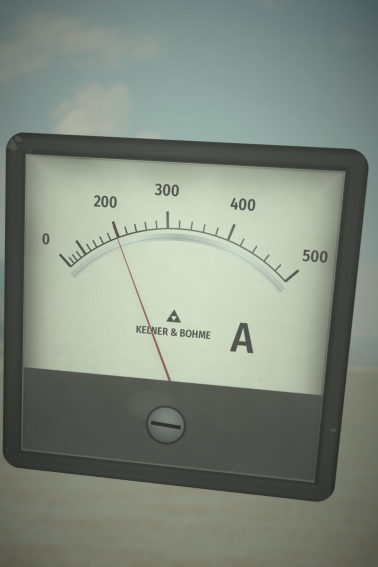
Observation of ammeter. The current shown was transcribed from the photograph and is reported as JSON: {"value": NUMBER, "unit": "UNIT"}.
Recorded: {"value": 200, "unit": "A"}
